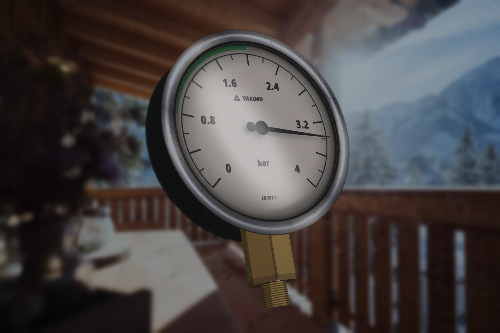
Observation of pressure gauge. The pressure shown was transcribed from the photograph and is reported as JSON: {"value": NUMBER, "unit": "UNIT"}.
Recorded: {"value": 3.4, "unit": "bar"}
